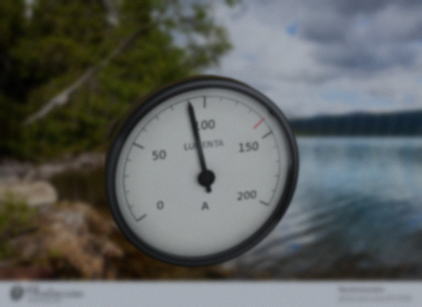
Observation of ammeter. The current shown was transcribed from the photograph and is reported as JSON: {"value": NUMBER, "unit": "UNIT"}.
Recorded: {"value": 90, "unit": "A"}
